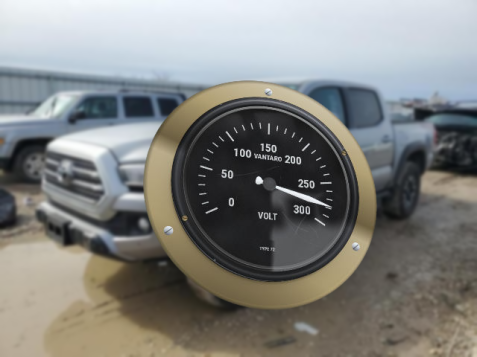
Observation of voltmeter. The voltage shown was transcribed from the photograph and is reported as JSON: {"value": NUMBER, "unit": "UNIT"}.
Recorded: {"value": 280, "unit": "V"}
